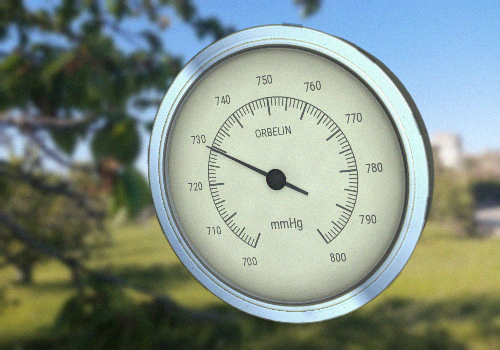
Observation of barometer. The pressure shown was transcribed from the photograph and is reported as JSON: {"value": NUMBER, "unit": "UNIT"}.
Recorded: {"value": 730, "unit": "mmHg"}
